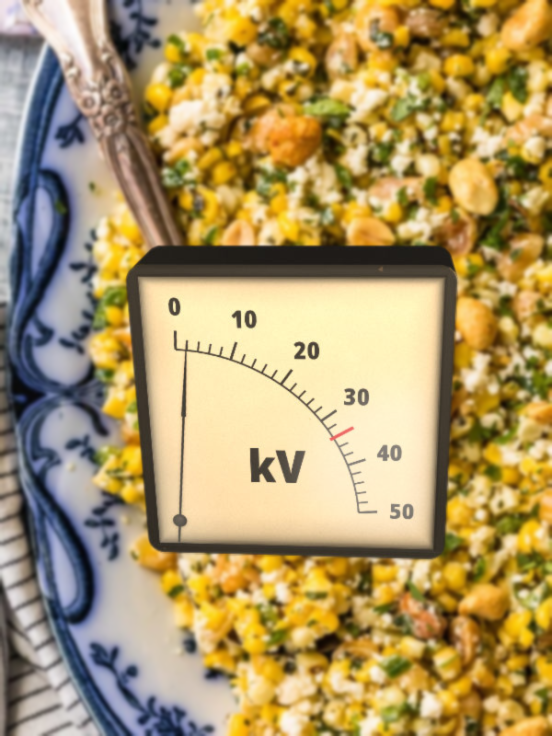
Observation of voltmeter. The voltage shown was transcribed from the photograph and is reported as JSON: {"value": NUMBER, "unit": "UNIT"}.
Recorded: {"value": 2, "unit": "kV"}
